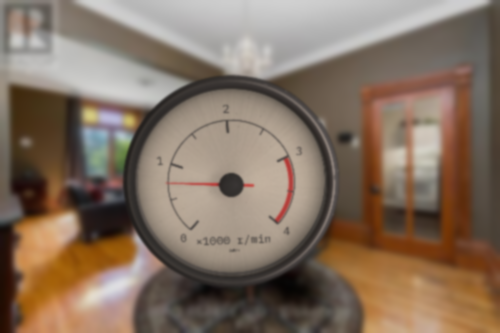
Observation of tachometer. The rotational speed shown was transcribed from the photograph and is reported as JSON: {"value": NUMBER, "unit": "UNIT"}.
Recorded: {"value": 750, "unit": "rpm"}
